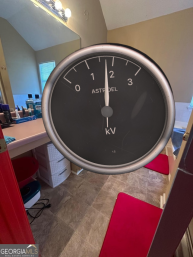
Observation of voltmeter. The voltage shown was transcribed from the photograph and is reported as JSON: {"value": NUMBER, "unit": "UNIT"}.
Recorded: {"value": 1.75, "unit": "kV"}
